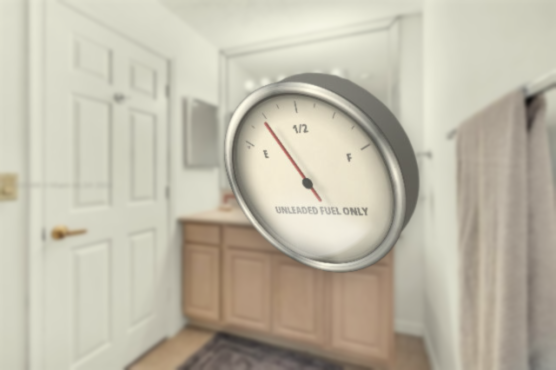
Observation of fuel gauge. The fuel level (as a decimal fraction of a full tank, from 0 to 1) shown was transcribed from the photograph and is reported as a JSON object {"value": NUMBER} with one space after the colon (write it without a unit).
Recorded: {"value": 0.25}
